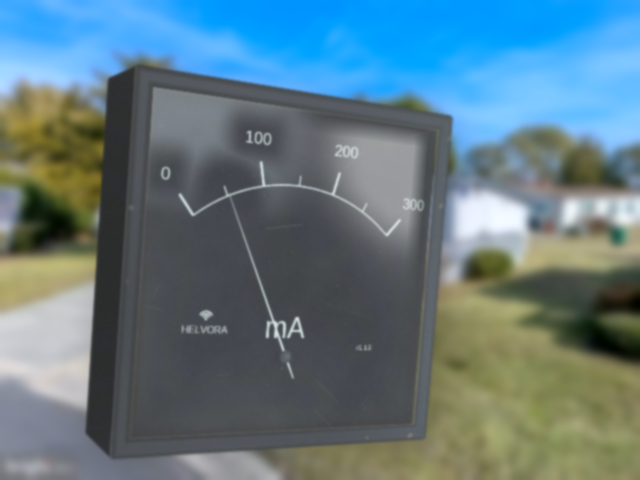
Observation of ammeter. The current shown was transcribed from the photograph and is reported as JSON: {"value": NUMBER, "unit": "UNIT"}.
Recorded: {"value": 50, "unit": "mA"}
